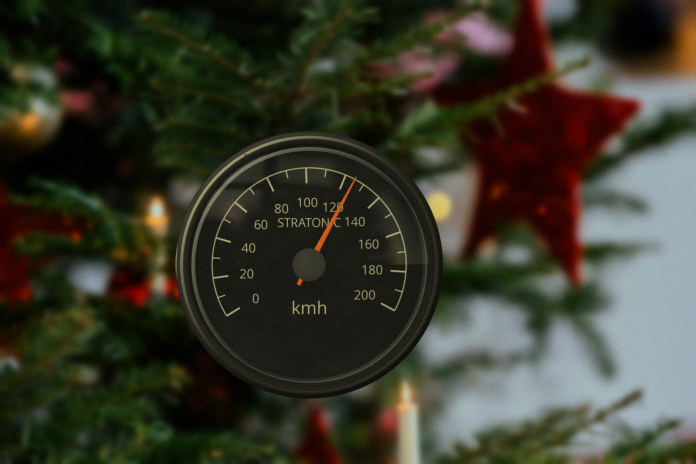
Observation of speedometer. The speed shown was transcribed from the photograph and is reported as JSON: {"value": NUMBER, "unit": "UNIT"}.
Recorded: {"value": 125, "unit": "km/h"}
